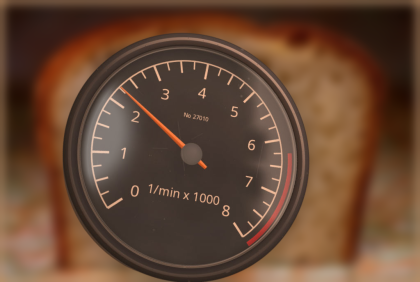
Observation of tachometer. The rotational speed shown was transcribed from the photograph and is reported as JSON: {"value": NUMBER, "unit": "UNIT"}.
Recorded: {"value": 2250, "unit": "rpm"}
